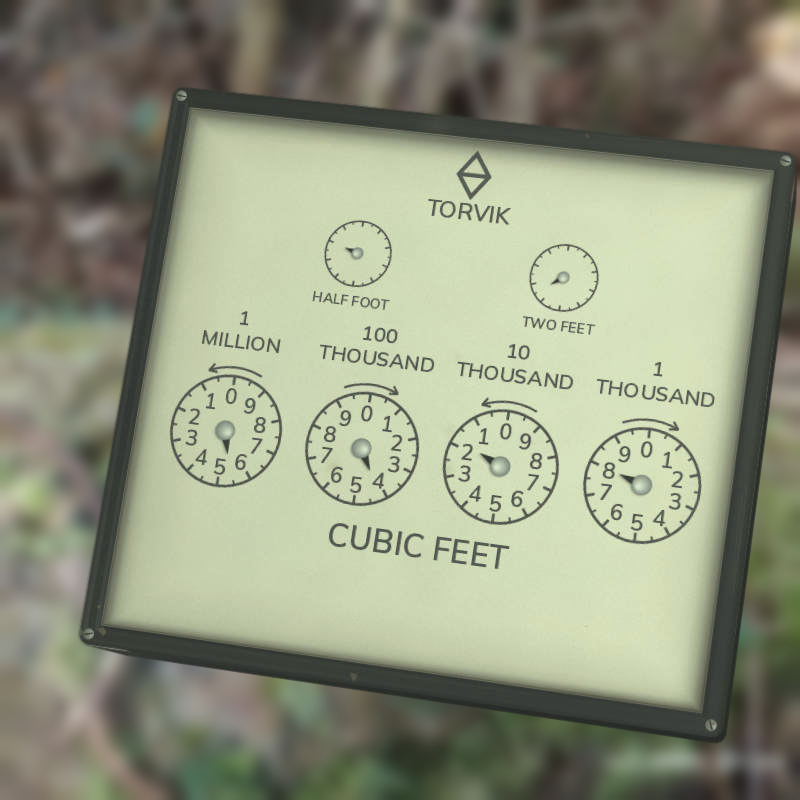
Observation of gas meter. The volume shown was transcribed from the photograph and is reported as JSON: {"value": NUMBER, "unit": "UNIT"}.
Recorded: {"value": 541800, "unit": "ft³"}
